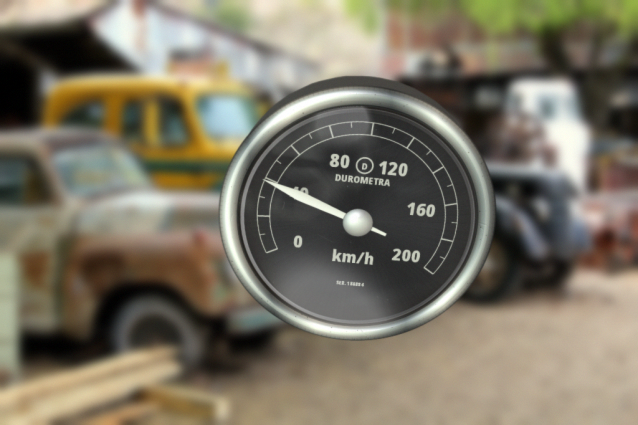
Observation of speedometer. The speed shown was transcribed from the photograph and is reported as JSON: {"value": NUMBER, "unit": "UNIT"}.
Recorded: {"value": 40, "unit": "km/h"}
